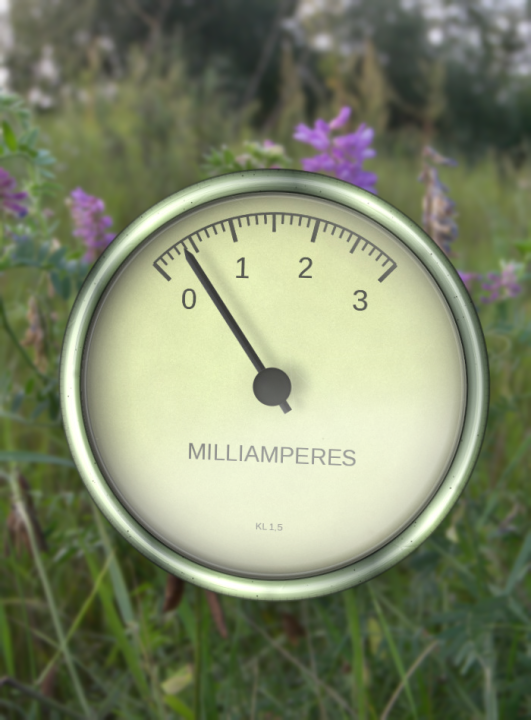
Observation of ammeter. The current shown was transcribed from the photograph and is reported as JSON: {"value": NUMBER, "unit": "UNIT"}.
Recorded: {"value": 0.4, "unit": "mA"}
